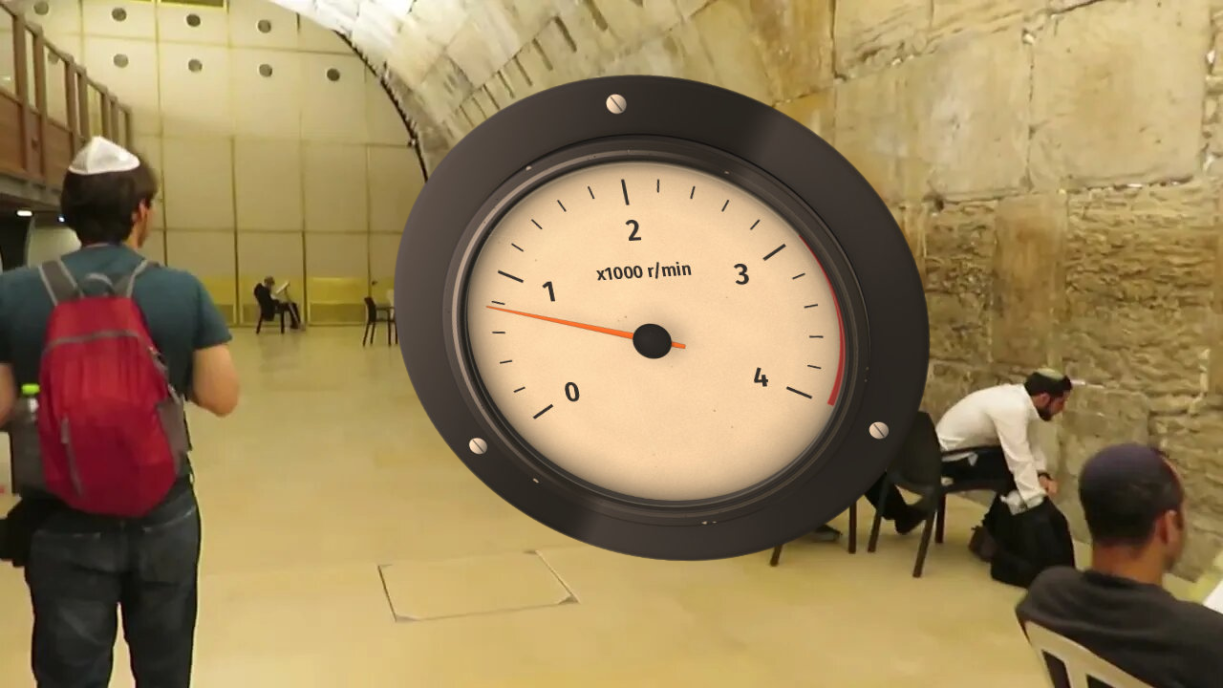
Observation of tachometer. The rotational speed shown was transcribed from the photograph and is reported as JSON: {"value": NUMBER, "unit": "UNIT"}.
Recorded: {"value": 800, "unit": "rpm"}
